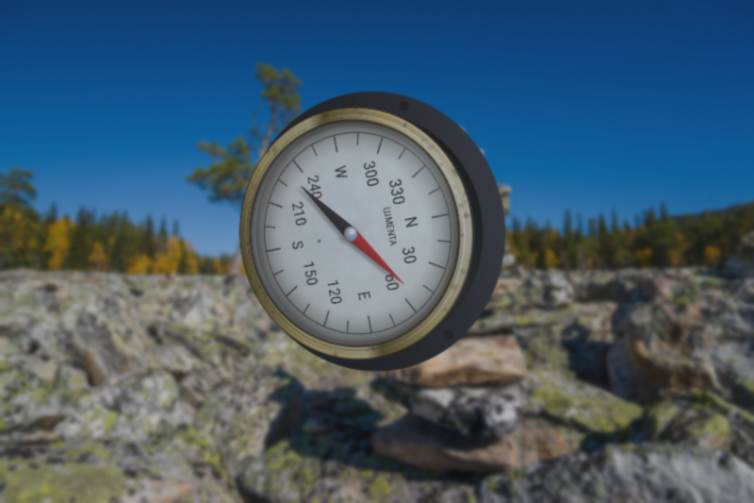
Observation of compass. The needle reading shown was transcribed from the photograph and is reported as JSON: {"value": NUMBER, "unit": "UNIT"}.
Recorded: {"value": 52.5, "unit": "°"}
